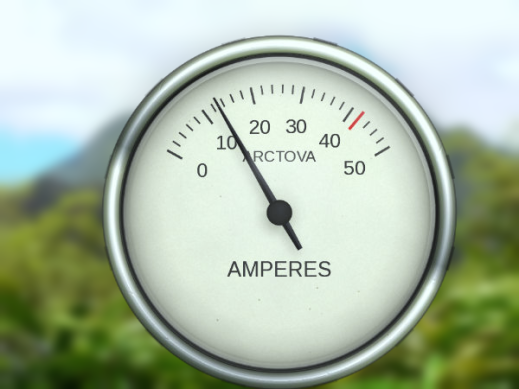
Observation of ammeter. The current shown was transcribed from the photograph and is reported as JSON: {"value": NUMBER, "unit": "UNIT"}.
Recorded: {"value": 13, "unit": "A"}
